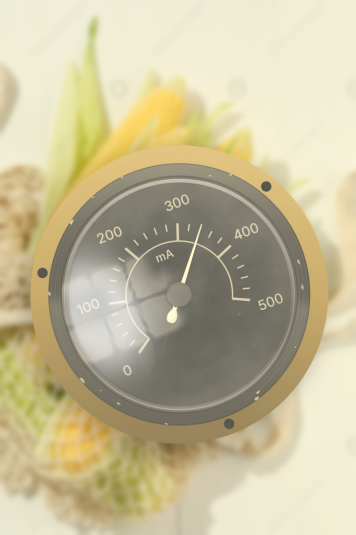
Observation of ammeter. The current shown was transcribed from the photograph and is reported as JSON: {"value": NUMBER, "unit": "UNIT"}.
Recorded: {"value": 340, "unit": "mA"}
